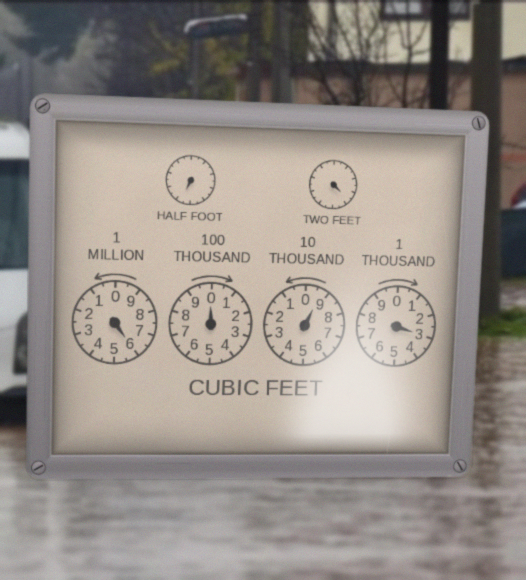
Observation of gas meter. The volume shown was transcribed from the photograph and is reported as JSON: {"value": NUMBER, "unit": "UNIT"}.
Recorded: {"value": 599300, "unit": "ft³"}
